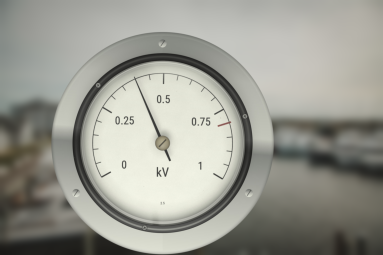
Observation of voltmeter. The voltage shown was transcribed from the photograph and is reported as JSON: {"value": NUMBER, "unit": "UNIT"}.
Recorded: {"value": 0.4, "unit": "kV"}
